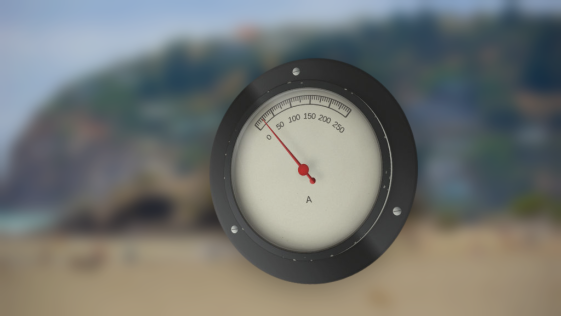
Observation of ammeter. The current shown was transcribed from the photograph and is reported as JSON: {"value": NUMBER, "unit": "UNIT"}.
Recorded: {"value": 25, "unit": "A"}
